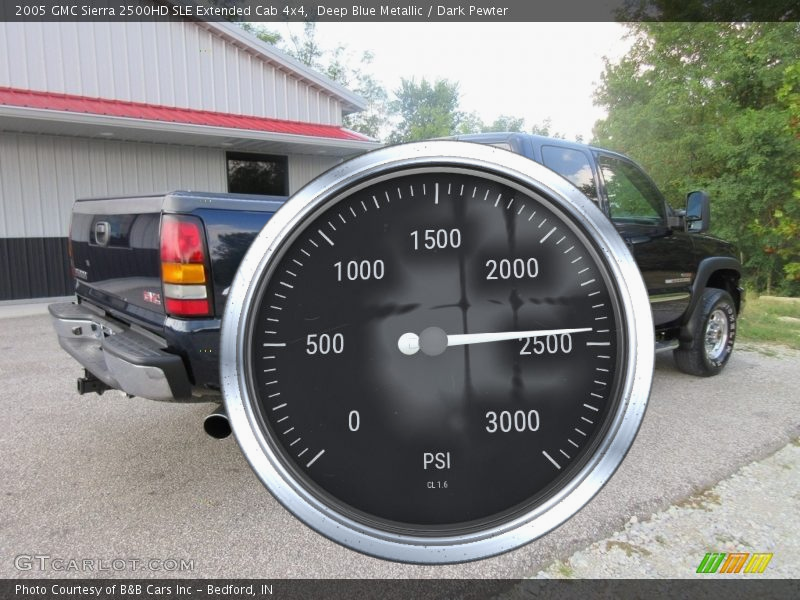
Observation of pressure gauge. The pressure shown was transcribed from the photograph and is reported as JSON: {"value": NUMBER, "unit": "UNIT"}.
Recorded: {"value": 2450, "unit": "psi"}
